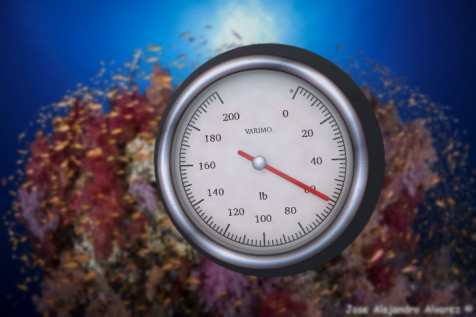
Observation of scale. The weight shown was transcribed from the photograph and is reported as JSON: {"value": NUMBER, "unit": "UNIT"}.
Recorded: {"value": 60, "unit": "lb"}
